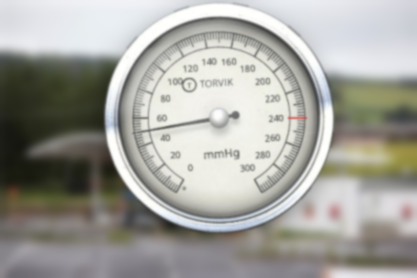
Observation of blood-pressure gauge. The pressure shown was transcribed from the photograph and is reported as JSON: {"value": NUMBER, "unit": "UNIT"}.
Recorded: {"value": 50, "unit": "mmHg"}
